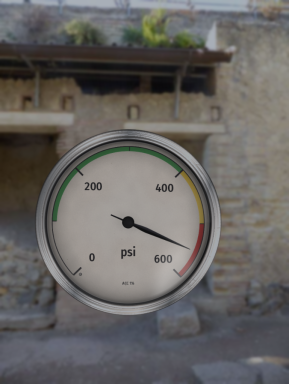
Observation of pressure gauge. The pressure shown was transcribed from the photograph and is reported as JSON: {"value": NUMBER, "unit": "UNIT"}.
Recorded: {"value": 550, "unit": "psi"}
